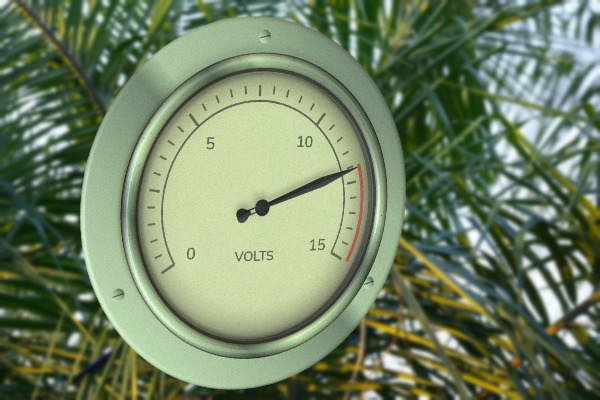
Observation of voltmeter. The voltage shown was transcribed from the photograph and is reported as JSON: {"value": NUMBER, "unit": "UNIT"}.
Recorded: {"value": 12, "unit": "V"}
